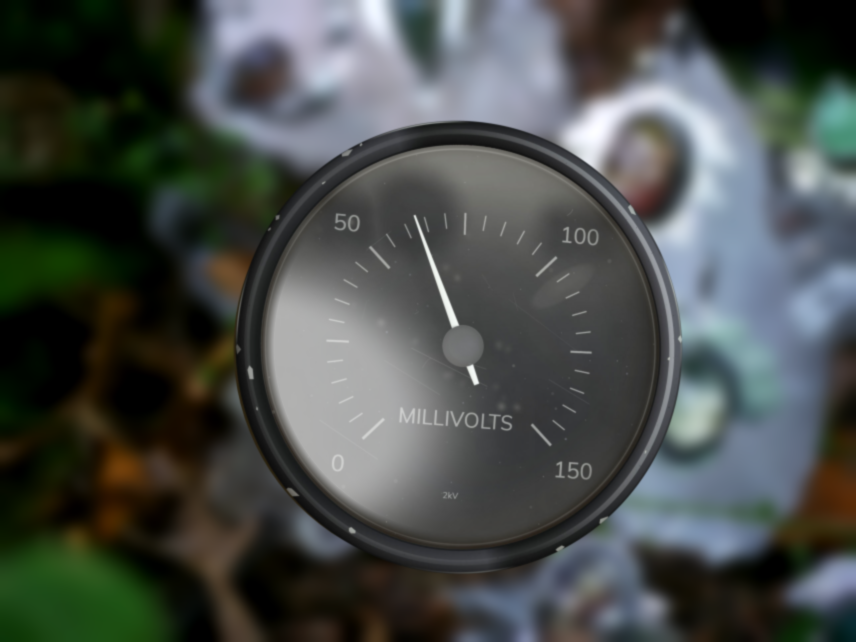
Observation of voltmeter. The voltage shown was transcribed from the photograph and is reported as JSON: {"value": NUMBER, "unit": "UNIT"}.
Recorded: {"value": 62.5, "unit": "mV"}
